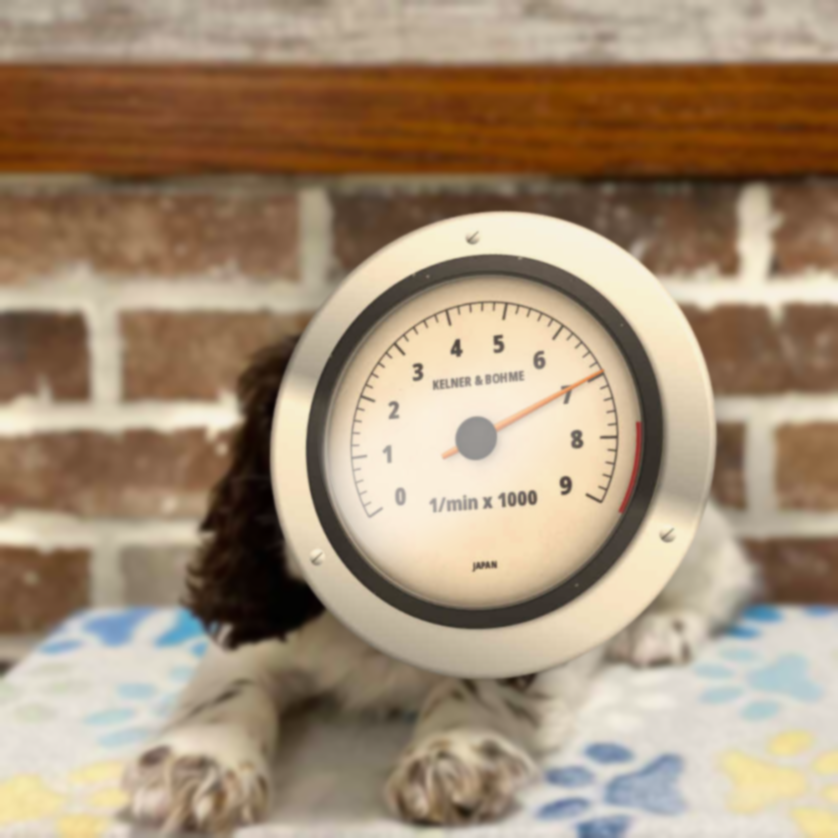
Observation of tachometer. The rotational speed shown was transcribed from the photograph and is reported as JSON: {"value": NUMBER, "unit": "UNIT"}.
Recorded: {"value": 7000, "unit": "rpm"}
